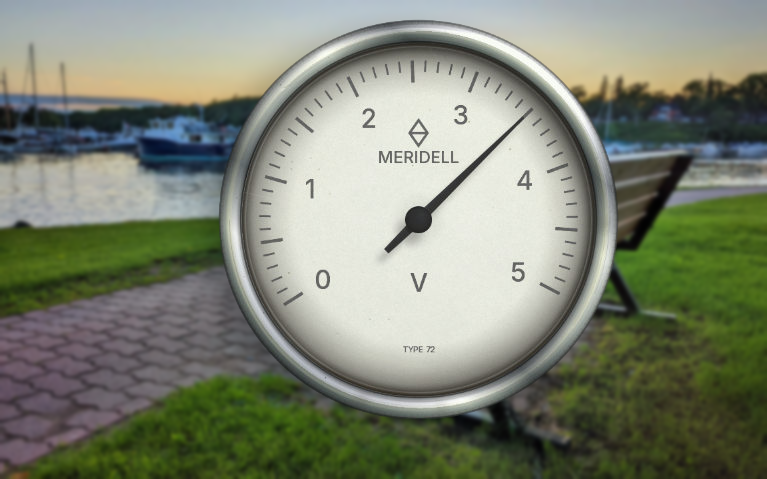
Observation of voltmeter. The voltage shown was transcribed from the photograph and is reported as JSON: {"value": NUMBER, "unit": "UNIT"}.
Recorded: {"value": 3.5, "unit": "V"}
